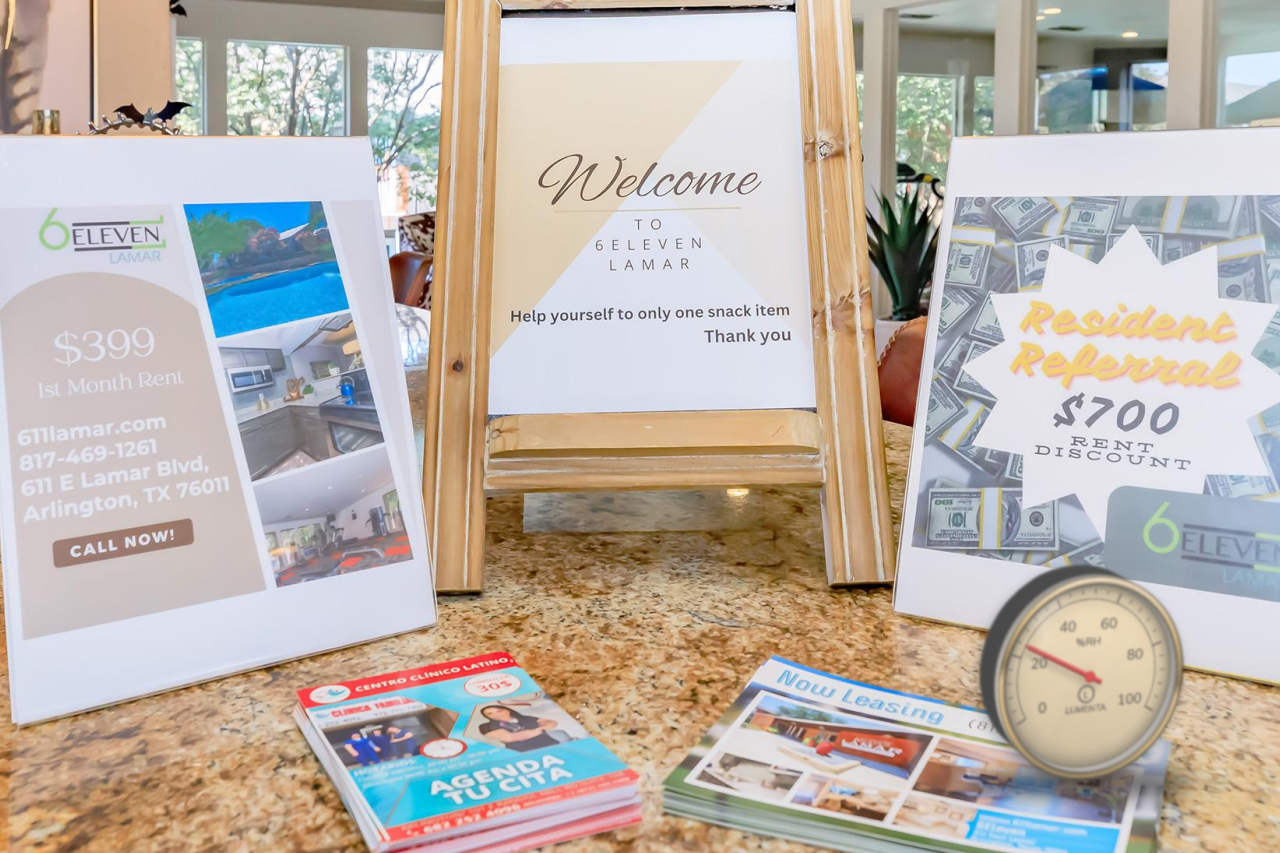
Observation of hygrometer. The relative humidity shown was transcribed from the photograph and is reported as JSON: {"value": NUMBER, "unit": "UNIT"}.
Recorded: {"value": 24, "unit": "%"}
